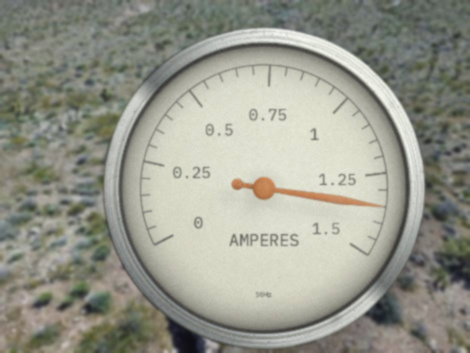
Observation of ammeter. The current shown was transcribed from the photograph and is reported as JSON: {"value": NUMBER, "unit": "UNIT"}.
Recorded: {"value": 1.35, "unit": "A"}
